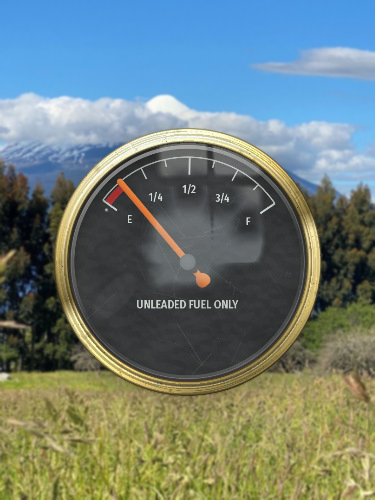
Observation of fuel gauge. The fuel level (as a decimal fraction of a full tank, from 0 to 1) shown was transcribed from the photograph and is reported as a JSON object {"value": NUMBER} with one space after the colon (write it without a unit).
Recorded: {"value": 0.125}
